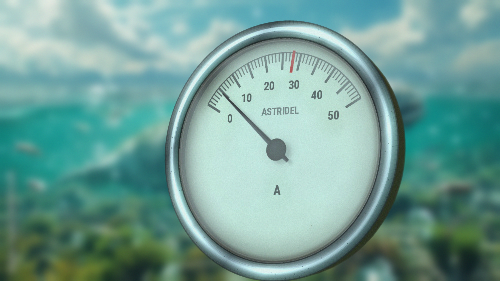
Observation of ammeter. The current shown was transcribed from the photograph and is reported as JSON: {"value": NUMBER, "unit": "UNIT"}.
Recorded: {"value": 5, "unit": "A"}
